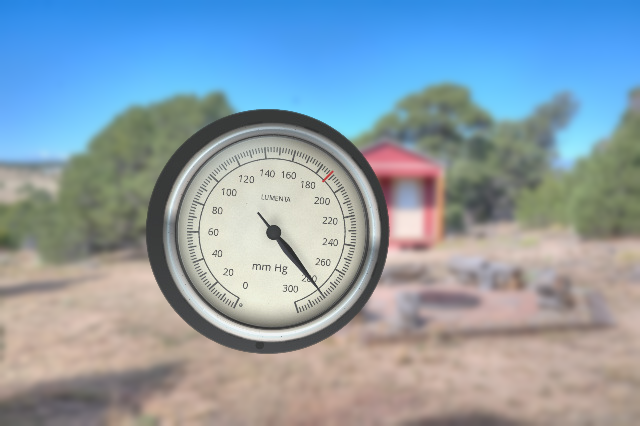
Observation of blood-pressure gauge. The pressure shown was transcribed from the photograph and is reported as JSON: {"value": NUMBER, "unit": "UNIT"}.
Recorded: {"value": 280, "unit": "mmHg"}
